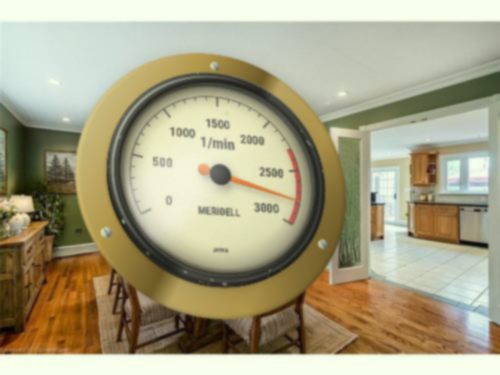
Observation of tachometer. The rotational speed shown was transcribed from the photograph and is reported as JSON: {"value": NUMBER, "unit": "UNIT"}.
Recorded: {"value": 2800, "unit": "rpm"}
